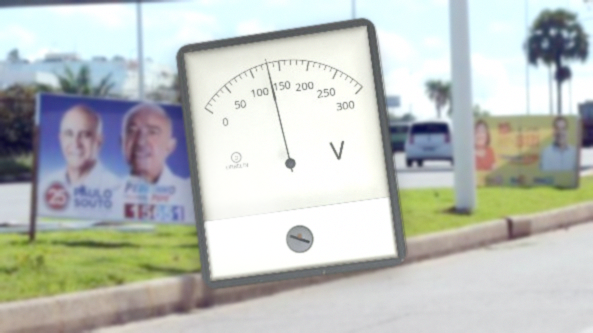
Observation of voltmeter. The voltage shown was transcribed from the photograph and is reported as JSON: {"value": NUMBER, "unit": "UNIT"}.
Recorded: {"value": 130, "unit": "V"}
